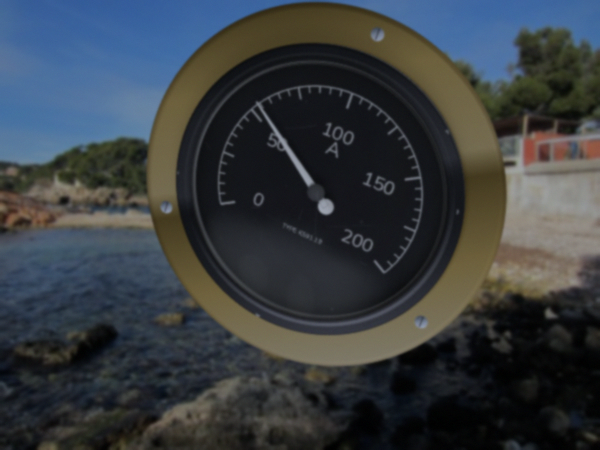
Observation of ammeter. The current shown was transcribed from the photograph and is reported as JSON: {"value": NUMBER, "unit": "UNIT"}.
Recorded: {"value": 55, "unit": "A"}
